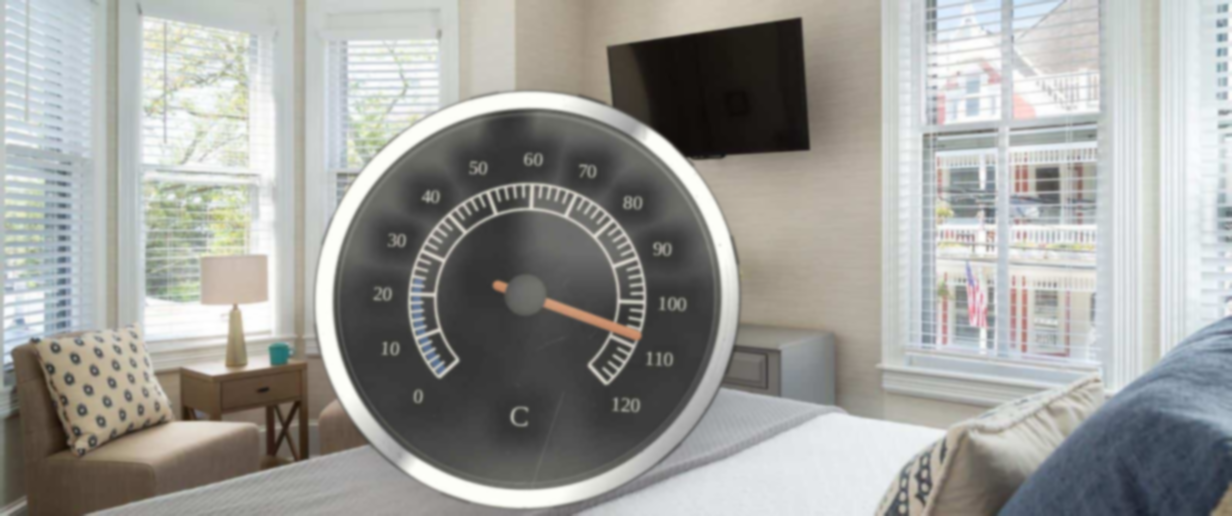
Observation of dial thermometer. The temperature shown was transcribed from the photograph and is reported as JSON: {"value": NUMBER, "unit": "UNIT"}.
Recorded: {"value": 108, "unit": "°C"}
